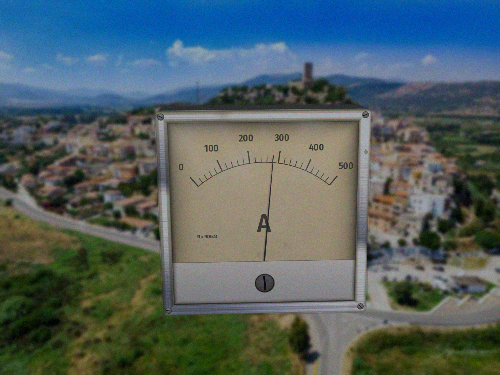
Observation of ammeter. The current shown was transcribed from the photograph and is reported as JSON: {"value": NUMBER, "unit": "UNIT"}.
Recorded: {"value": 280, "unit": "A"}
